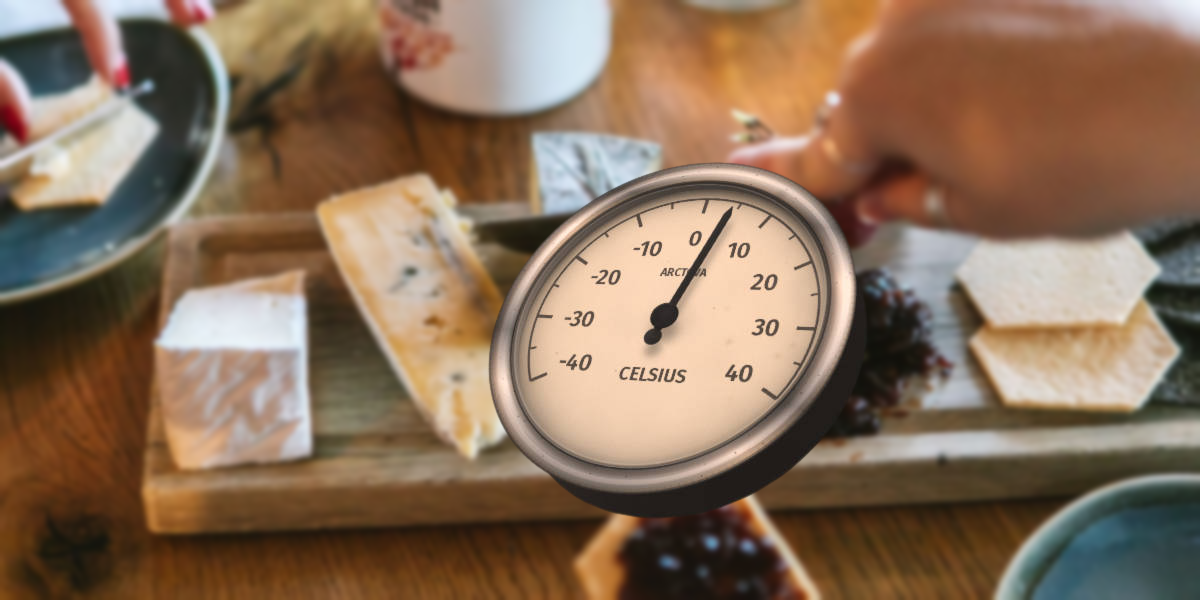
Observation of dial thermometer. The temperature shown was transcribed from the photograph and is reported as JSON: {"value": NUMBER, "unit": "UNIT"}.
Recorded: {"value": 5, "unit": "°C"}
